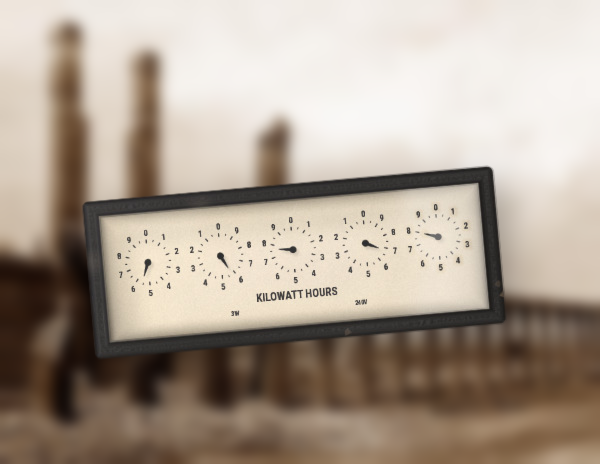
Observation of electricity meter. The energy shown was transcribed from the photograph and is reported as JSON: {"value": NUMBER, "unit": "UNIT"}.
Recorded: {"value": 55768, "unit": "kWh"}
